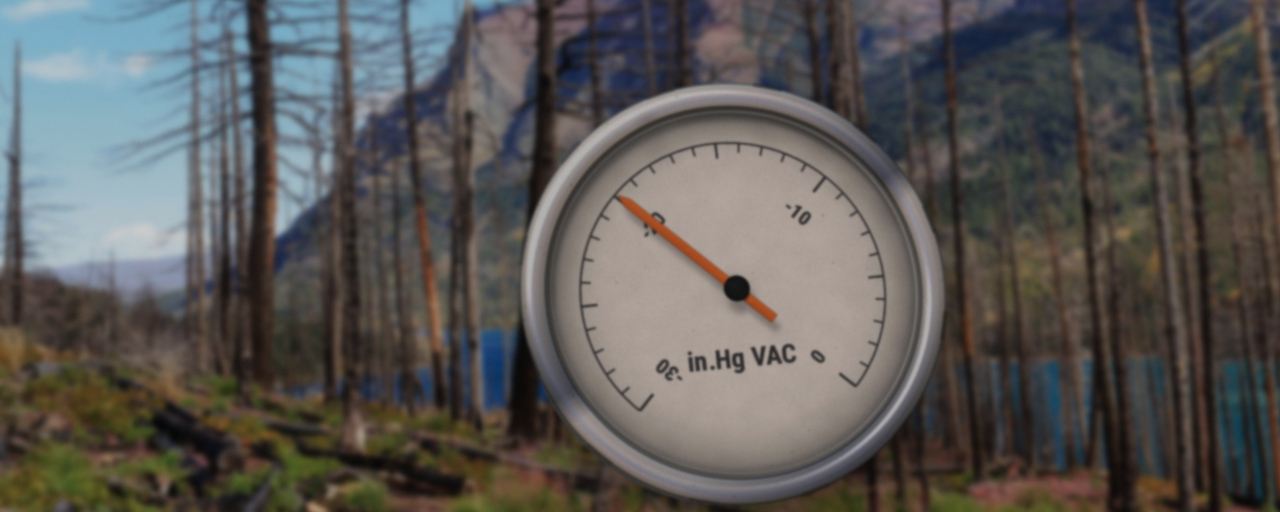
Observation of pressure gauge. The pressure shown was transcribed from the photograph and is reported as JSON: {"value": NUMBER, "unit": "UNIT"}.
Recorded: {"value": -20, "unit": "inHg"}
